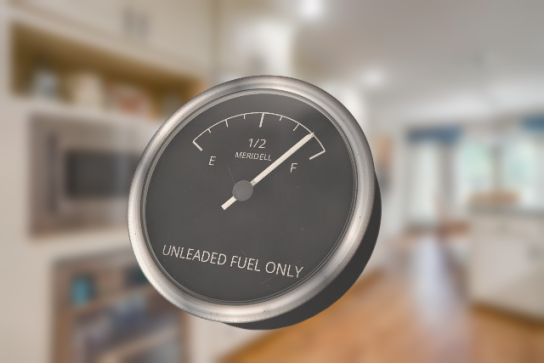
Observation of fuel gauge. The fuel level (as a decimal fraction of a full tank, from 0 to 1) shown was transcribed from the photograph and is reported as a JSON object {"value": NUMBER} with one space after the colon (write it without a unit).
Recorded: {"value": 0.875}
